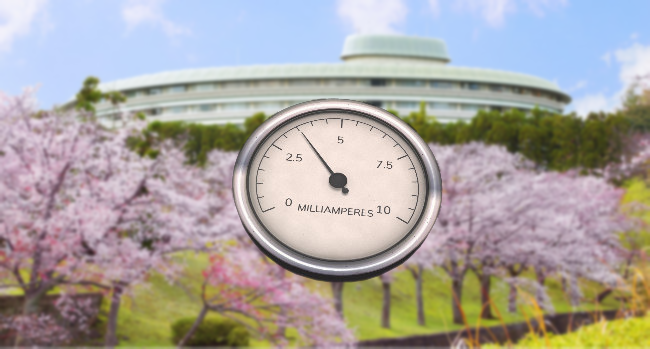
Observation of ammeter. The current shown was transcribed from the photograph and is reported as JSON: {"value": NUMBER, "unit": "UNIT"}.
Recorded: {"value": 3.5, "unit": "mA"}
